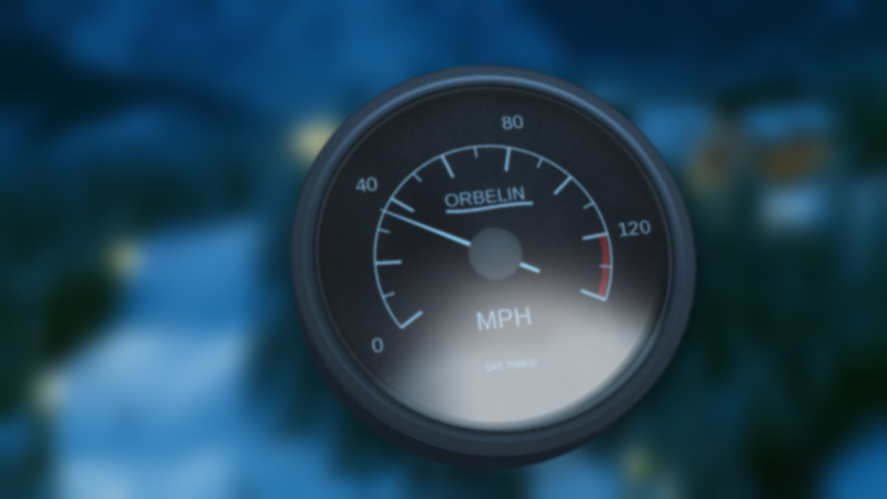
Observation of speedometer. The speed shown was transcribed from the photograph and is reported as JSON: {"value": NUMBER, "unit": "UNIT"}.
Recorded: {"value": 35, "unit": "mph"}
